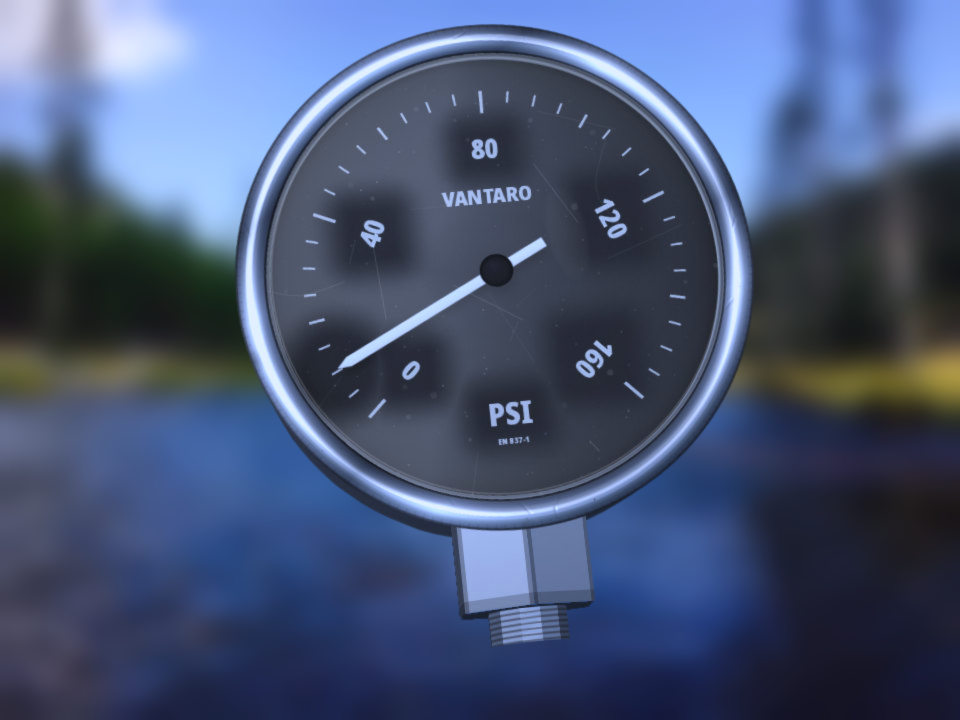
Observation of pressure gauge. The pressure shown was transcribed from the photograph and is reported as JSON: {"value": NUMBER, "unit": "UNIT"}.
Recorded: {"value": 10, "unit": "psi"}
